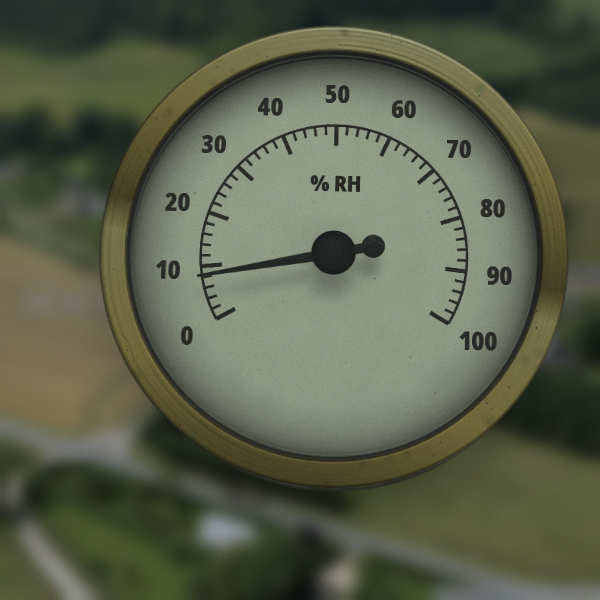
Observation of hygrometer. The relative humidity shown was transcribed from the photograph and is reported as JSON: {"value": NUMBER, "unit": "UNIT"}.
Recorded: {"value": 8, "unit": "%"}
